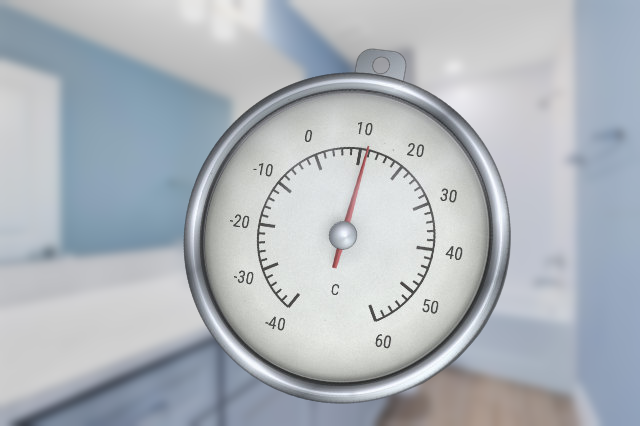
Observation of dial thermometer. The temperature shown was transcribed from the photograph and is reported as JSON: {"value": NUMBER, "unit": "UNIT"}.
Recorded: {"value": 12, "unit": "°C"}
